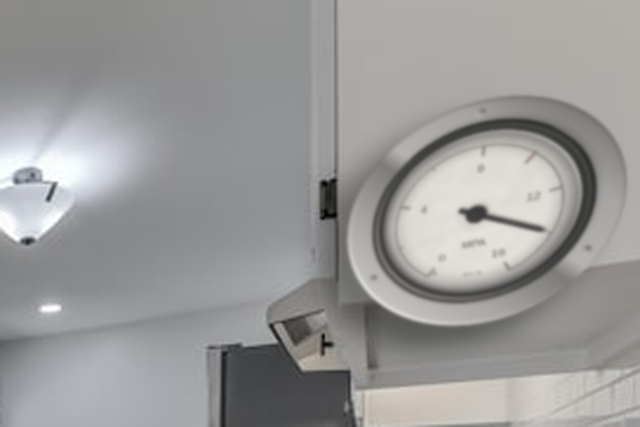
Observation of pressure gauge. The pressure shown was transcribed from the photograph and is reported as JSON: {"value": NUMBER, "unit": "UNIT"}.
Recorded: {"value": 14, "unit": "MPa"}
